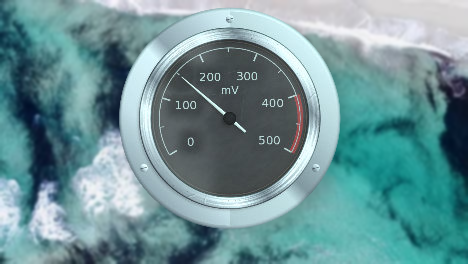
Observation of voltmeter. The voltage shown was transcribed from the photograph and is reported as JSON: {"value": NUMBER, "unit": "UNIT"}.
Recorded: {"value": 150, "unit": "mV"}
